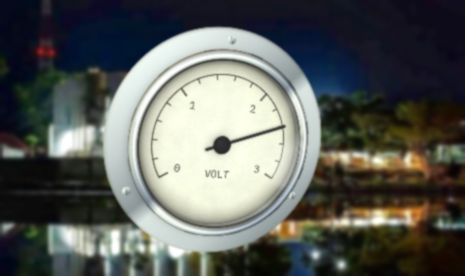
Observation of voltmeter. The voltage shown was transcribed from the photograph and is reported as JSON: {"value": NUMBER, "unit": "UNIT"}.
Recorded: {"value": 2.4, "unit": "V"}
